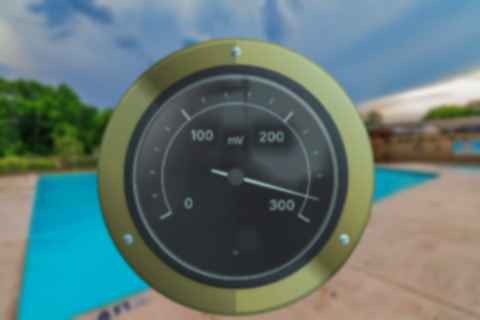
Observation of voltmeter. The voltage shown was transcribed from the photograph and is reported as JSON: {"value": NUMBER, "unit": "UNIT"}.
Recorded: {"value": 280, "unit": "mV"}
